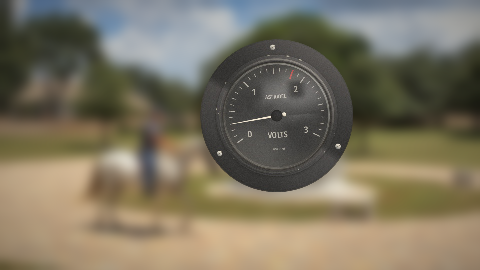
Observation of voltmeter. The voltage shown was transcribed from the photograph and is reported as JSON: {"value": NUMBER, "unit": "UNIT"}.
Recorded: {"value": 0.3, "unit": "V"}
